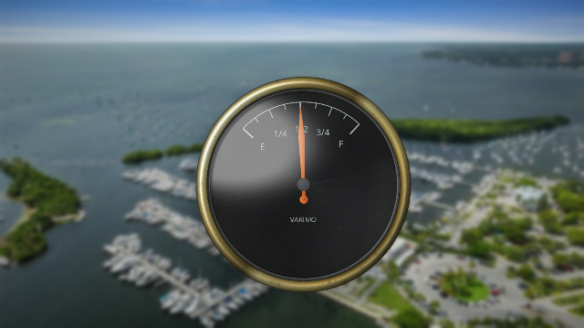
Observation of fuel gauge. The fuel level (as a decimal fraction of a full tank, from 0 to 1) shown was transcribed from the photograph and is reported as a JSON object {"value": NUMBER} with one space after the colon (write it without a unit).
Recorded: {"value": 0.5}
